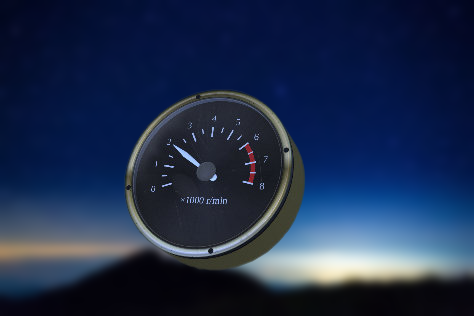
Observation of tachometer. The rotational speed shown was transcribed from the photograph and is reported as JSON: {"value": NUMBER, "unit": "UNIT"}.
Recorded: {"value": 2000, "unit": "rpm"}
